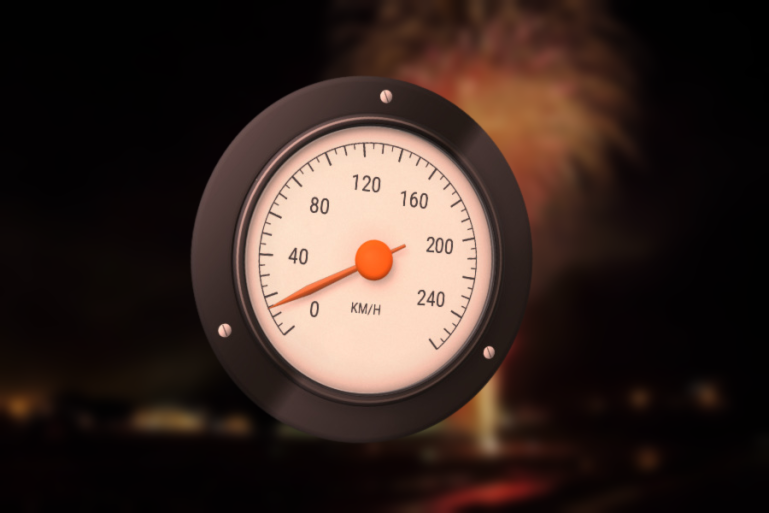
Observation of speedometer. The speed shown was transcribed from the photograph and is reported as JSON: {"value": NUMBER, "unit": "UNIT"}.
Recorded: {"value": 15, "unit": "km/h"}
